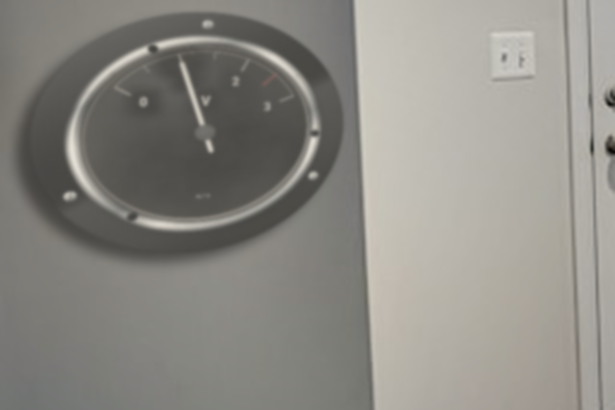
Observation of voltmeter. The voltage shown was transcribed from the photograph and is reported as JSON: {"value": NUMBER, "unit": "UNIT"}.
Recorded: {"value": 1, "unit": "V"}
